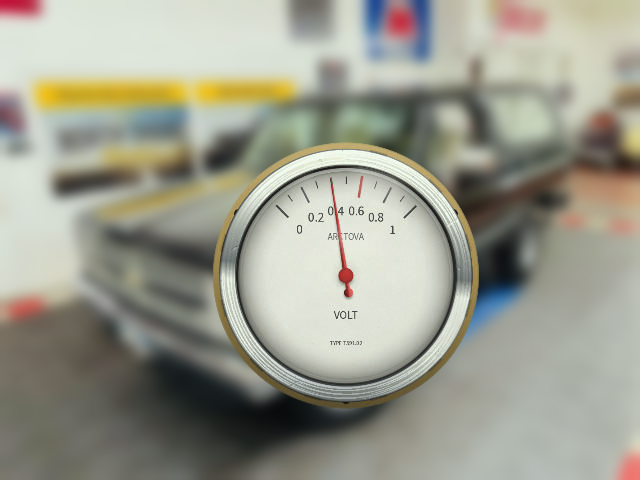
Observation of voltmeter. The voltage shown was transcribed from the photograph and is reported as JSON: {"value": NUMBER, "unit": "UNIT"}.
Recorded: {"value": 0.4, "unit": "V"}
